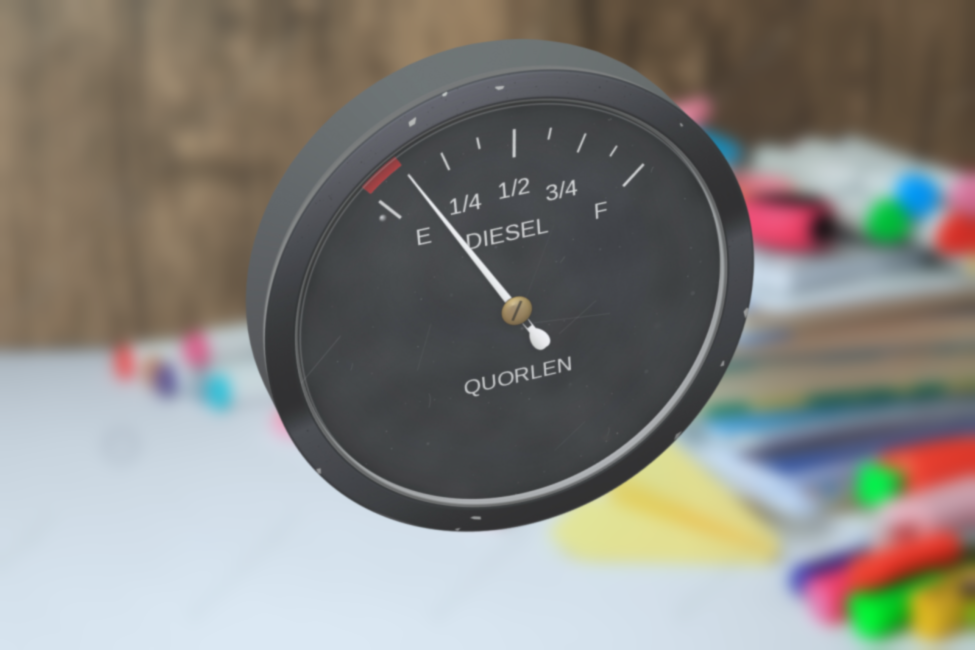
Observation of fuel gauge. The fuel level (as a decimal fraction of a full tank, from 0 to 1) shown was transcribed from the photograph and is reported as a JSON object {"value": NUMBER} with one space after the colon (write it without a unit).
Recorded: {"value": 0.125}
